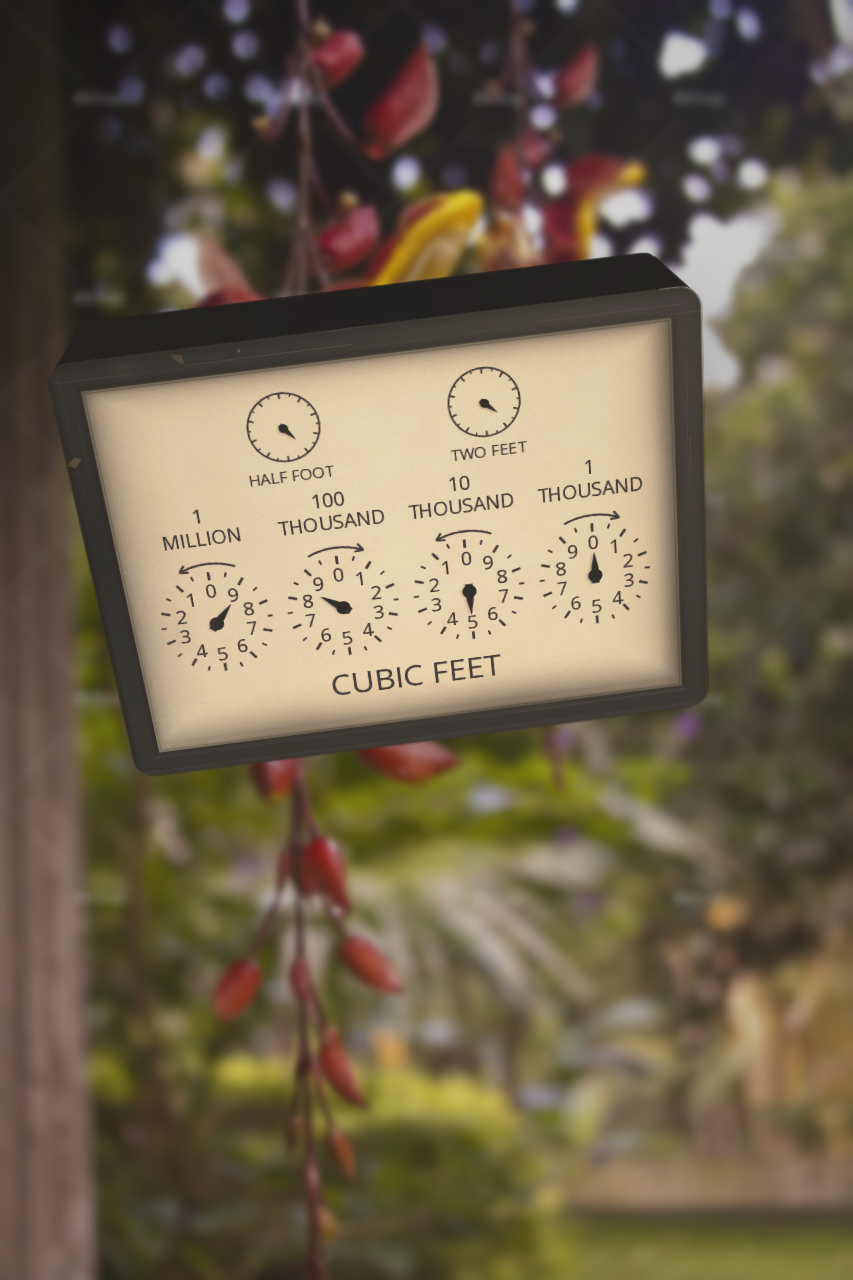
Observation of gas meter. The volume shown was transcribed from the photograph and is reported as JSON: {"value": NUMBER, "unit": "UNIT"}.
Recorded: {"value": 885000, "unit": "ft³"}
